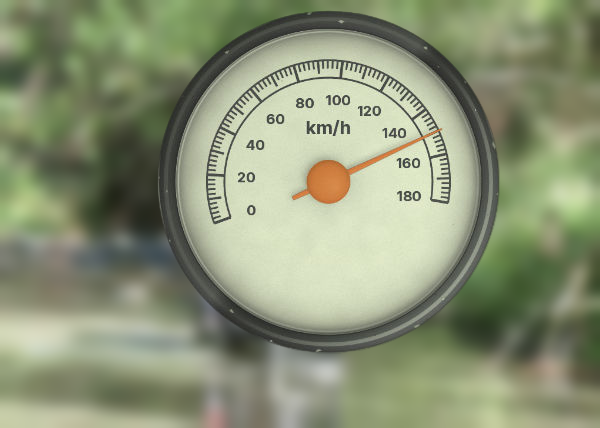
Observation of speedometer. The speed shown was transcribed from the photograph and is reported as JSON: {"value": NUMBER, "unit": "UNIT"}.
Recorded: {"value": 150, "unit": "km/h"}
